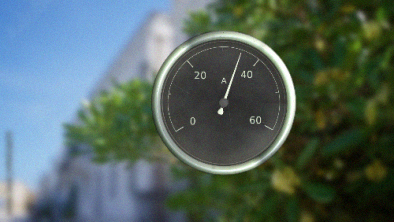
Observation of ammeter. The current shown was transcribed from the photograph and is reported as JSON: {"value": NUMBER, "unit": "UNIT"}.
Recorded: {"value": 35, "unit": "A"}
